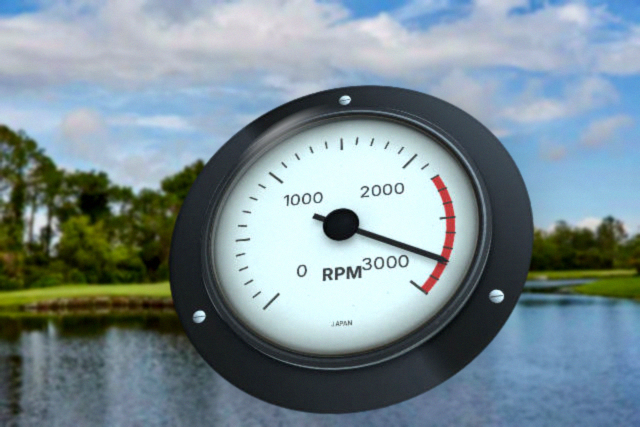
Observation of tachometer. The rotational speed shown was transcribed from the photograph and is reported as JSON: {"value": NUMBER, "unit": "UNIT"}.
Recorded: {"value": 2800, "unit": "rpm"}
